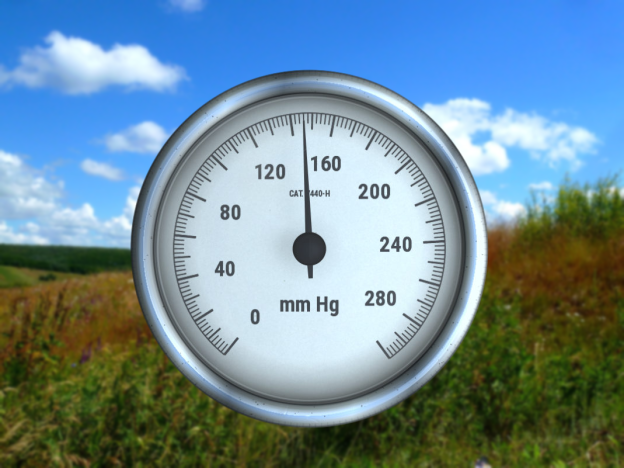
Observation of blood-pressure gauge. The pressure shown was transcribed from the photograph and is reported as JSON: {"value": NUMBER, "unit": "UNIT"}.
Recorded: {"value": 146, "unit": "mmHg"}
